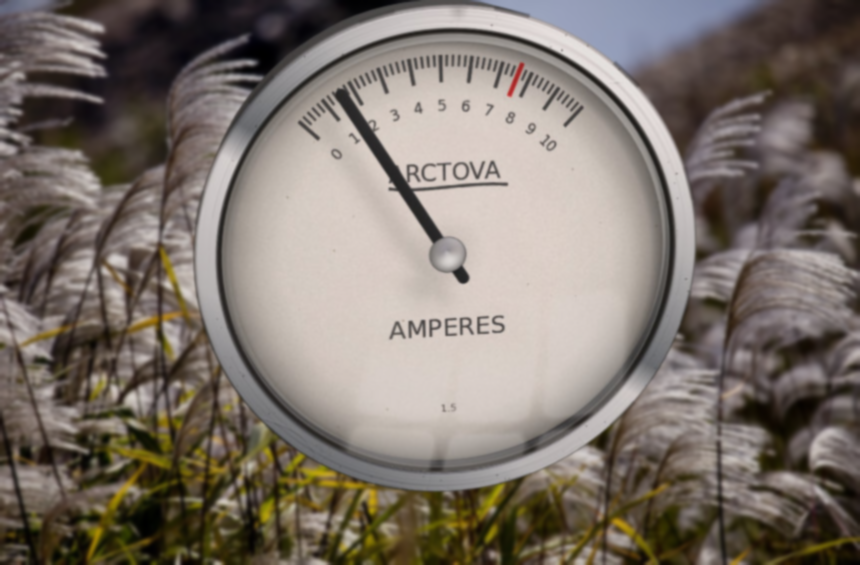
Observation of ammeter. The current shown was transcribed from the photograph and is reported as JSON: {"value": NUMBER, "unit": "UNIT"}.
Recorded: {"value": 1.6, "unit": "A"}
